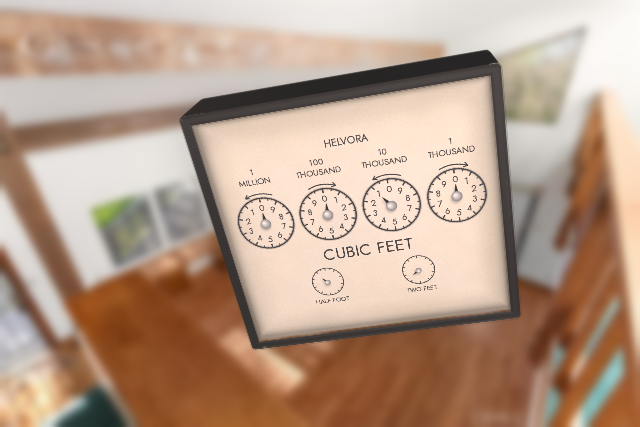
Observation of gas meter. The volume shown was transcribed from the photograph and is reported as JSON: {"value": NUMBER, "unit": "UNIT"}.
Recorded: {"value": 1000, "unit": "ft³"}
